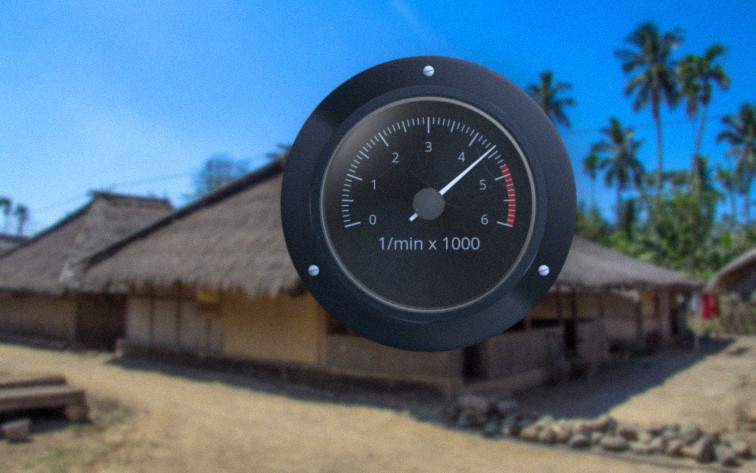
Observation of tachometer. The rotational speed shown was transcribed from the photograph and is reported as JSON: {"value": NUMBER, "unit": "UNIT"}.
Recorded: {"value": 4400, "unit": "rpm"}
